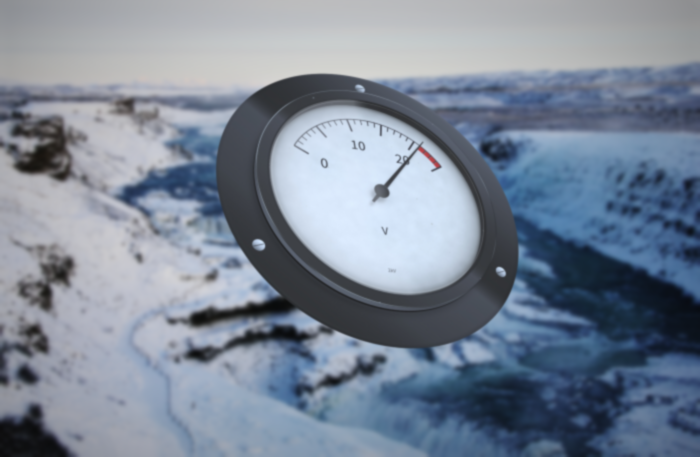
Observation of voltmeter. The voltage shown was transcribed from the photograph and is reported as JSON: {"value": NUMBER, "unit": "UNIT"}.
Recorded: {"value": 21, "unit": "V"}
